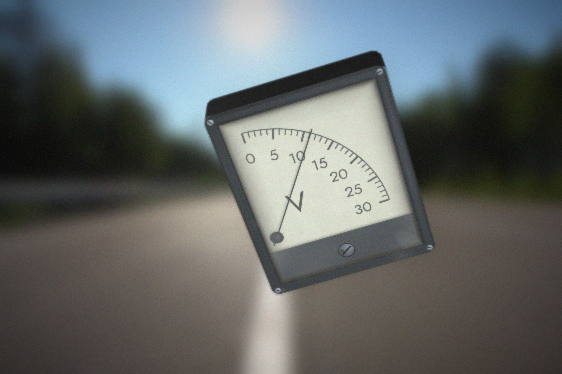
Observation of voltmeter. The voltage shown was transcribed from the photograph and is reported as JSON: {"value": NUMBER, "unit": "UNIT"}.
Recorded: {"value": 11, "unit": "V"}
